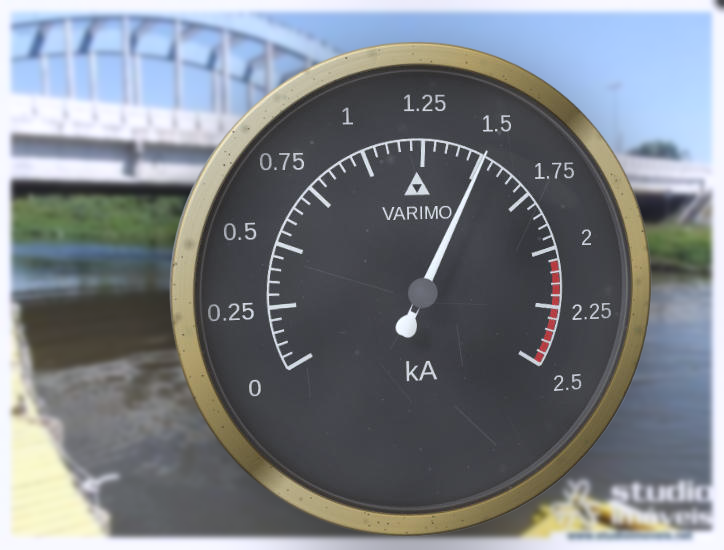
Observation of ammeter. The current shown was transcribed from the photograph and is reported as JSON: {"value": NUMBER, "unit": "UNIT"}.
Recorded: {"value": 1.5, "unit": "kA"}
